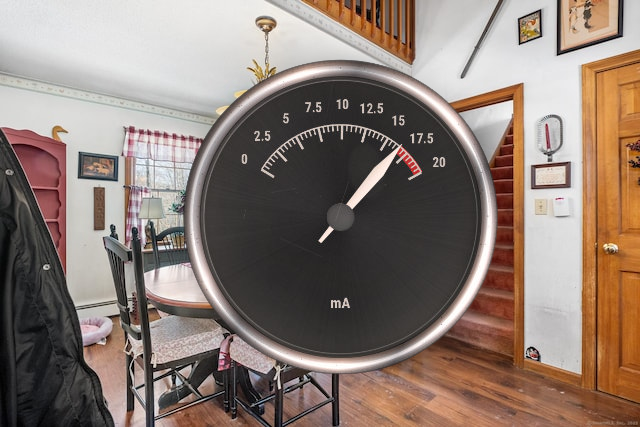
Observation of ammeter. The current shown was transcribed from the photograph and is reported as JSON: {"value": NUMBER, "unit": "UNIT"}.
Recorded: {"value": 16.5, "unit": "mA"}
